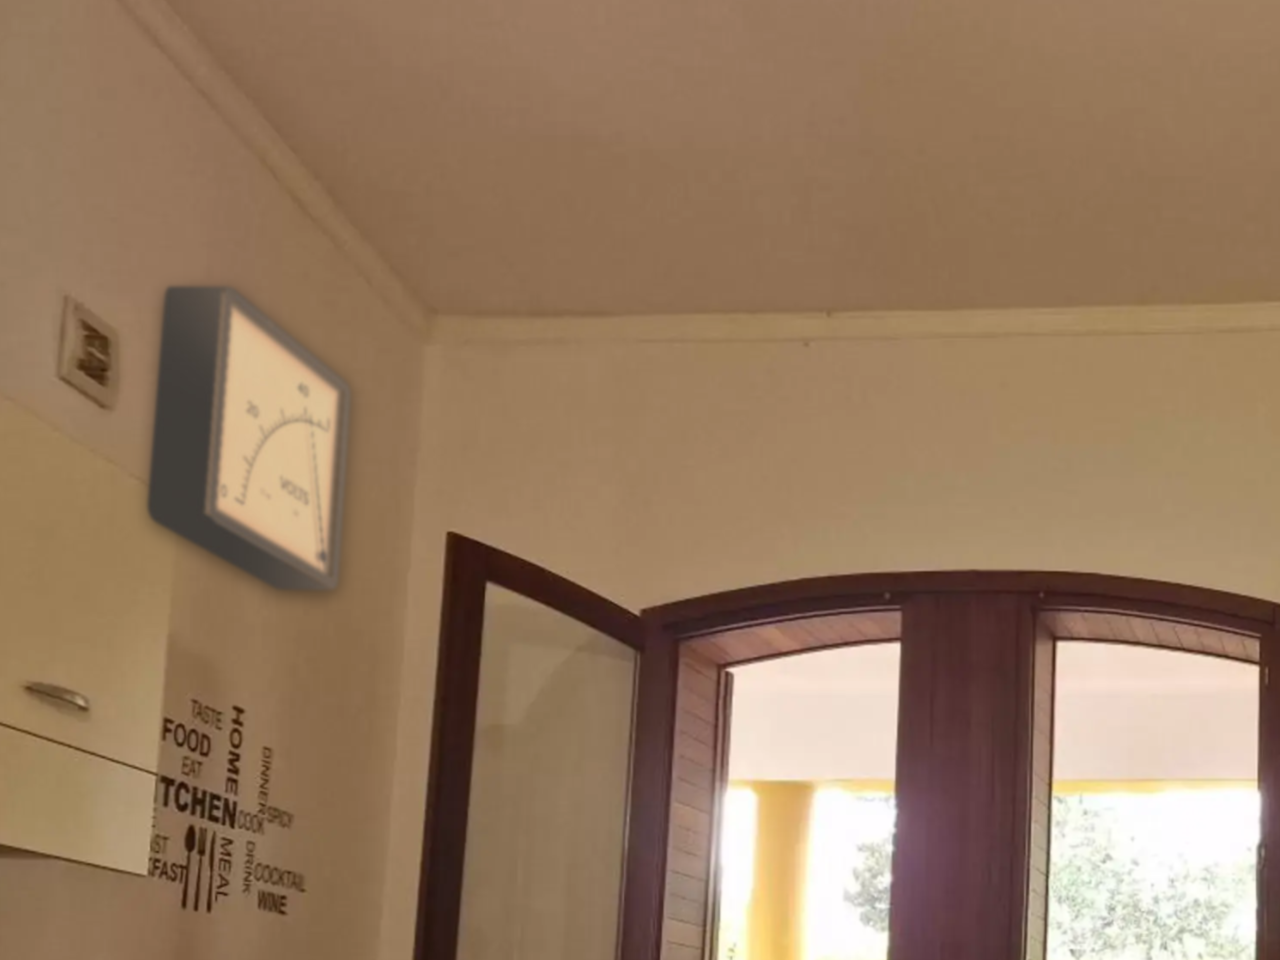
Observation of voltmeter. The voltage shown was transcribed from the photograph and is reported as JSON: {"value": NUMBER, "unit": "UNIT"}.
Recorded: {"value": 40, "unit": "V"}
